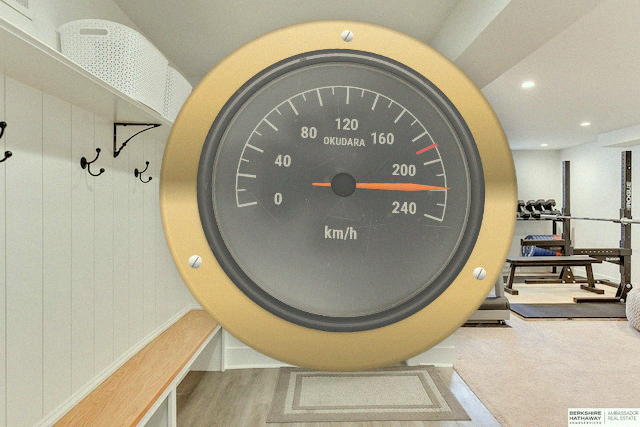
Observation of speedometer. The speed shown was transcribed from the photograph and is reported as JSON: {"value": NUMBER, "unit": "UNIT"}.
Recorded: {"value": 220, "unit": "km/h"}
